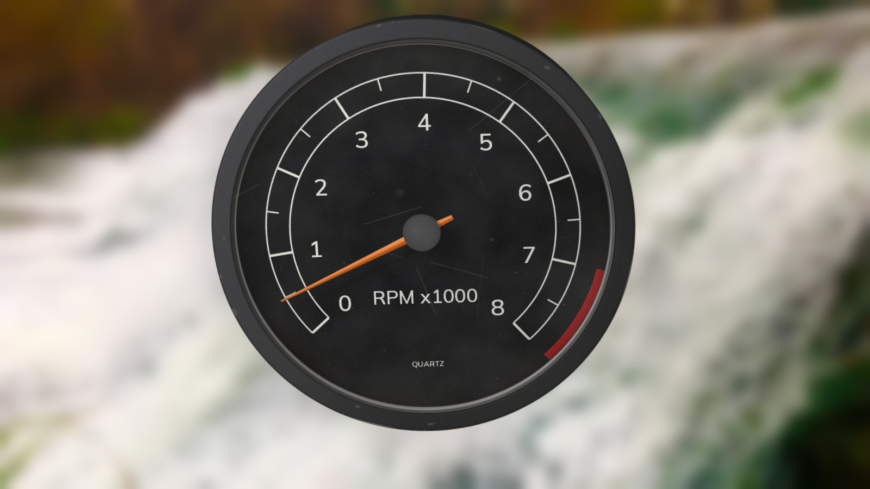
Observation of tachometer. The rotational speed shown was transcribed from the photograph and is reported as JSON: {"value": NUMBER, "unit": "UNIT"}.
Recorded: {"value": 500, "unit": "rpm"}
